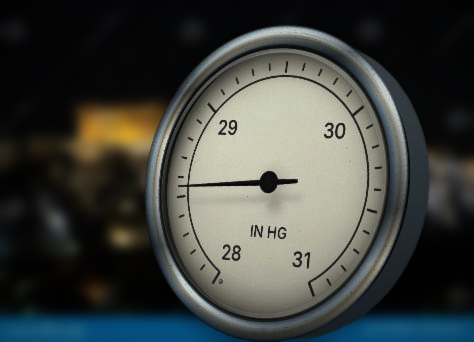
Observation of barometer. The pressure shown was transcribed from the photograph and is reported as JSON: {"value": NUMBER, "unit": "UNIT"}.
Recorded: {"value": 28.55, "unit": "inHg"}
